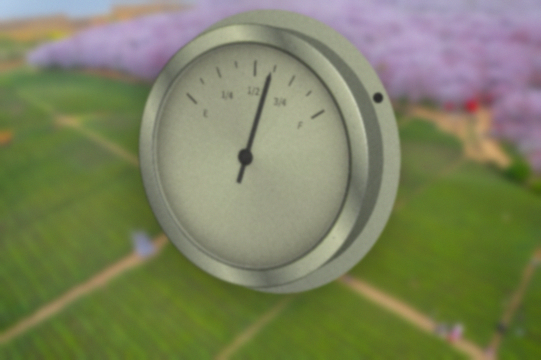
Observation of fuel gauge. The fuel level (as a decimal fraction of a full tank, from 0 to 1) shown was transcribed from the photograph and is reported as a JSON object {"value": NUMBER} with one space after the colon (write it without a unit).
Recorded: {"value": 0.625}
